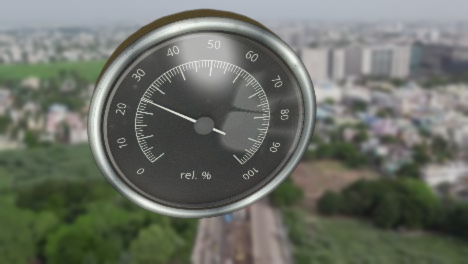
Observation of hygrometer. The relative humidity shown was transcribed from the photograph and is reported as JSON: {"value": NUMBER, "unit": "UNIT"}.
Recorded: {"value": 25, "unit": "%"}
